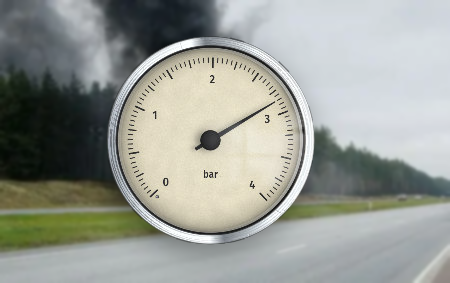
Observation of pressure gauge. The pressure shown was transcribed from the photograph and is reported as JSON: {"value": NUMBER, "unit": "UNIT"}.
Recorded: {"value": 2.85, "unit": "bar"}
